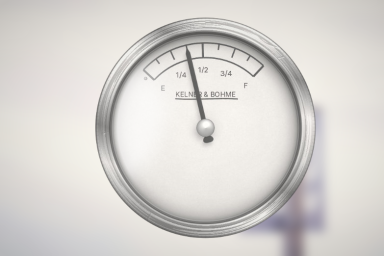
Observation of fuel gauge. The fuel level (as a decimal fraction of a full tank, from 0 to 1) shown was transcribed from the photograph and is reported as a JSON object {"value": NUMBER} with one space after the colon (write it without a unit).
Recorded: {"value": 0.375}
